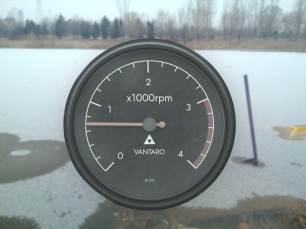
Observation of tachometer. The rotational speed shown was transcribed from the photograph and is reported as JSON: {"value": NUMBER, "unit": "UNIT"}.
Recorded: {"value": 700, "unit": "rpm"}
